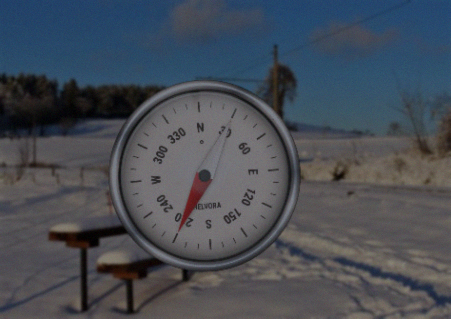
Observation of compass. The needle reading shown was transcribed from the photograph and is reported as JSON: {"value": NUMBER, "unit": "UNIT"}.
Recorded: {"value": 210, "unit": "°"}
